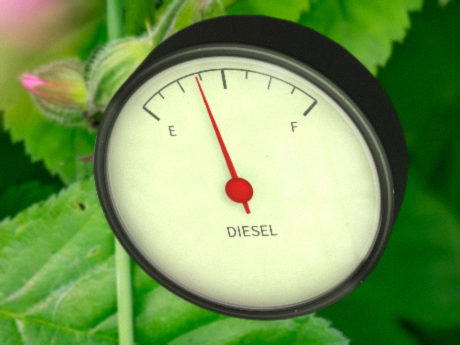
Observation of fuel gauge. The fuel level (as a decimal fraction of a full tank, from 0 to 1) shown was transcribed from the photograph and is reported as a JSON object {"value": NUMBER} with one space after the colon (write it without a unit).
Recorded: {"value": 0.375}
